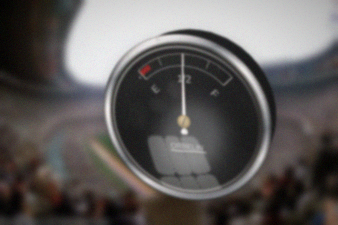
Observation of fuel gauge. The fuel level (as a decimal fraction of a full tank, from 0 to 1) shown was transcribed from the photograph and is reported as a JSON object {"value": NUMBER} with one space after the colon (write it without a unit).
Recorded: {"value": 0.5}
